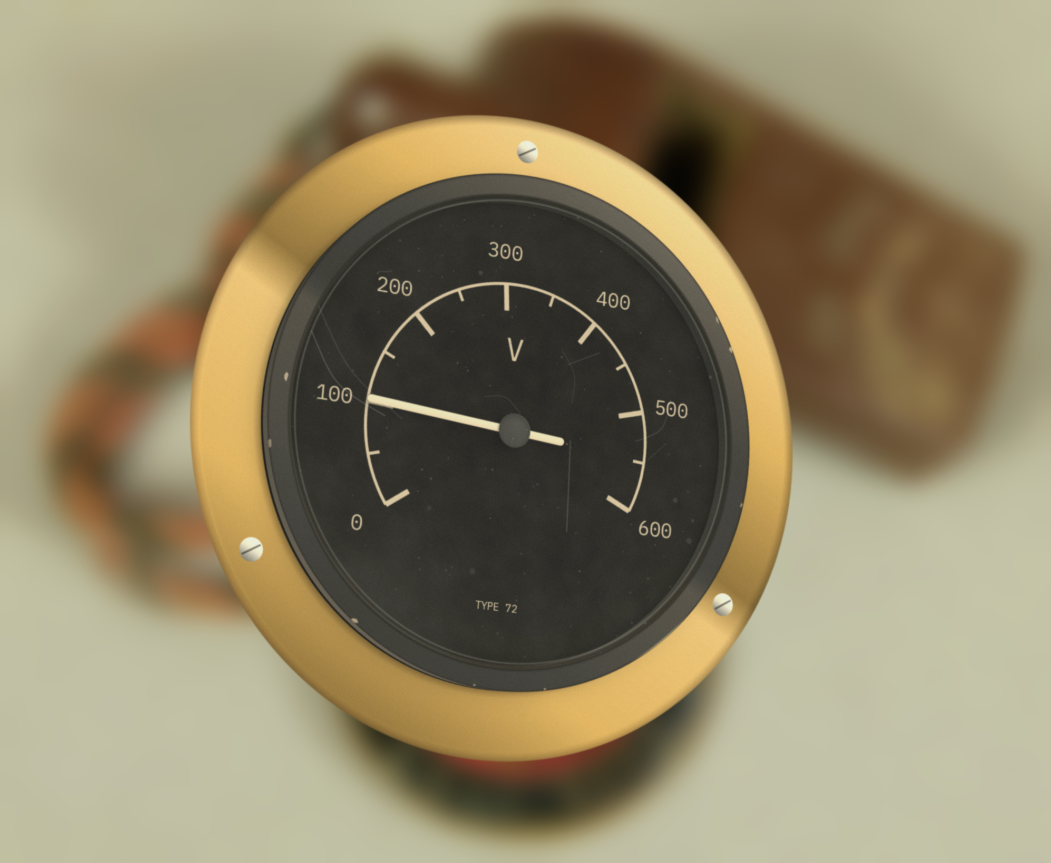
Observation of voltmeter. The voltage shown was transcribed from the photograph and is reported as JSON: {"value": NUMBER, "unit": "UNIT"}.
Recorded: {"value": 100, "unit": "V"}
